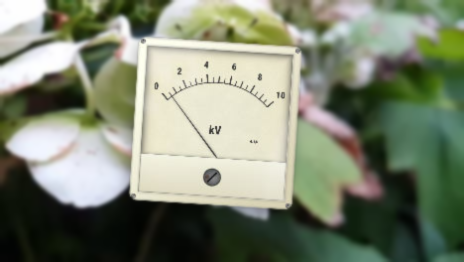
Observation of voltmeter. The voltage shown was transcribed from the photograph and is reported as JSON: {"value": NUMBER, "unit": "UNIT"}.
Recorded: {"value": 0.5, "unit": "kV"}
